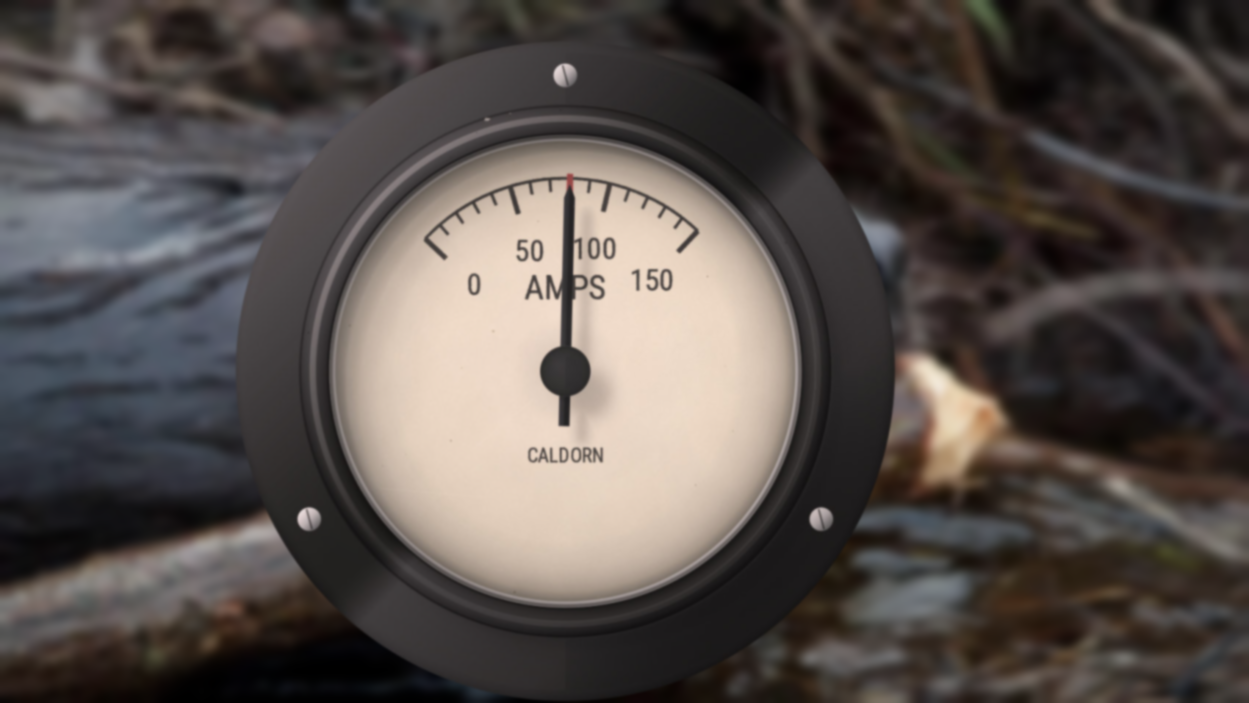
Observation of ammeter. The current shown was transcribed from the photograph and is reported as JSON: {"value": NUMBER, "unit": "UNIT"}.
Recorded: {"value": 80, "unit": "A"}
